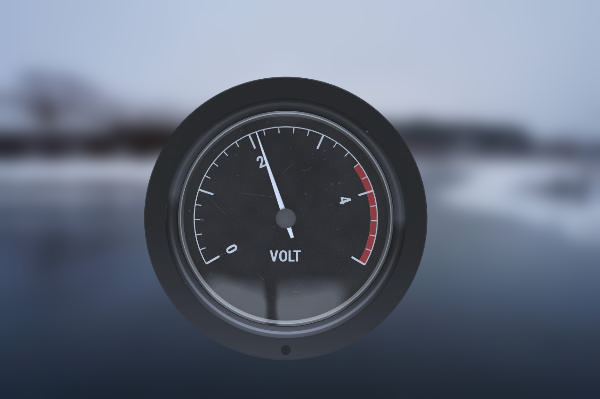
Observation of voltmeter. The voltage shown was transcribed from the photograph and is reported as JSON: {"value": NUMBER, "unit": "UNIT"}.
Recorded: {"value": 2.1, "unit": "V"}
